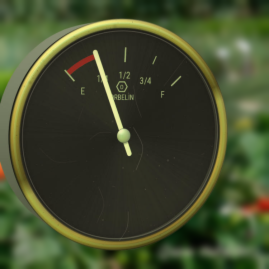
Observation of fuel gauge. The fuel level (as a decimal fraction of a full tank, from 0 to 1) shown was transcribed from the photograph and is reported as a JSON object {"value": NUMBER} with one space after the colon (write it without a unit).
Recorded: {"value": 0.25}
